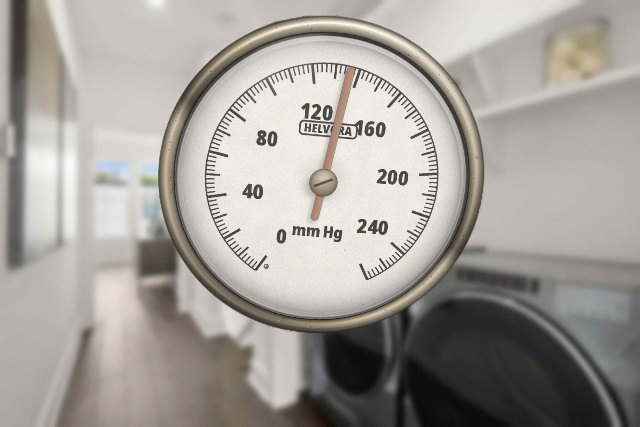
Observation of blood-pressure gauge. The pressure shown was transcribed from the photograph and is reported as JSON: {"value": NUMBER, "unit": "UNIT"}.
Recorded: {"value": 136, "unit": "mmHg"}
